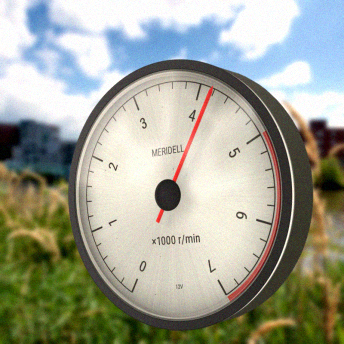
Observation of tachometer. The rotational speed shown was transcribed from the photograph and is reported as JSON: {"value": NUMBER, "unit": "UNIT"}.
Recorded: {"value": 4200, "unit": "rpm"}
